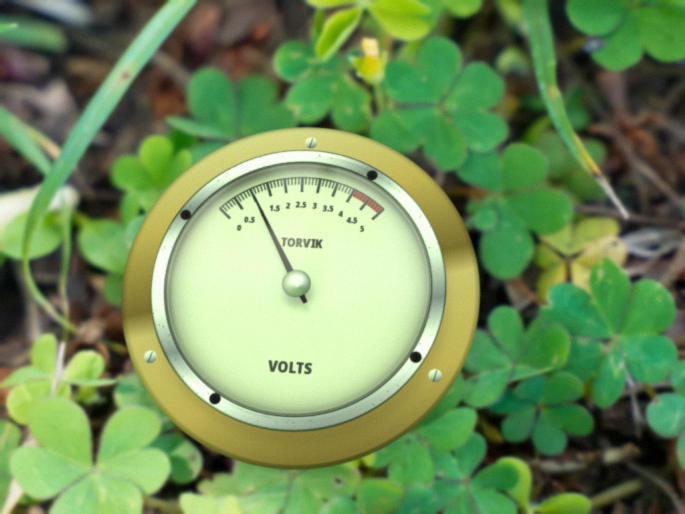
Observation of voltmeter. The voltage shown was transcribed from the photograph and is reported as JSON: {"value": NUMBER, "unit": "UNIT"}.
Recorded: {"value": 1, "unit": "V"}
